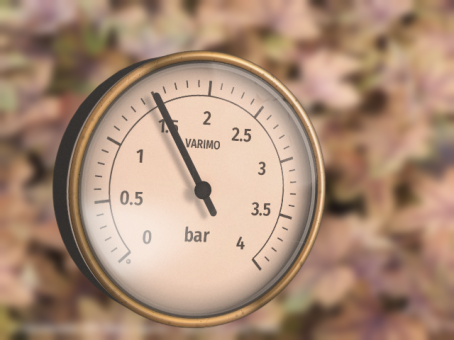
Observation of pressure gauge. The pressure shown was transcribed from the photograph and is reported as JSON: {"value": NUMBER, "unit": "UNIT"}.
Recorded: {"value": 1.5, "unit": "bar"}
